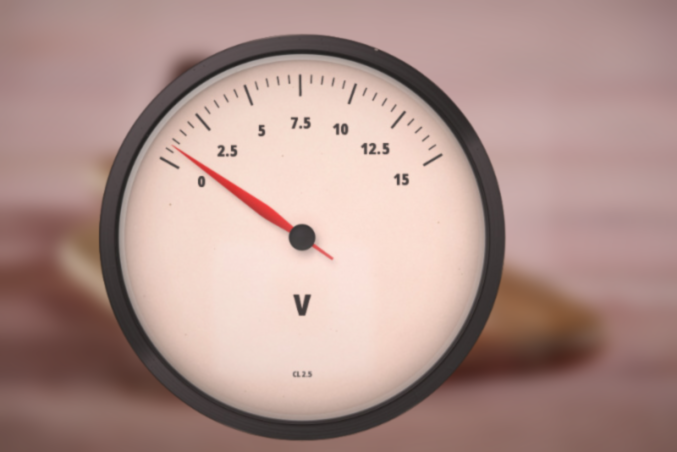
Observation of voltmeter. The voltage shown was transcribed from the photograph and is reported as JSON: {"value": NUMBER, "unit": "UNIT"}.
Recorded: {"value": 0.75, "unit": "V"}
